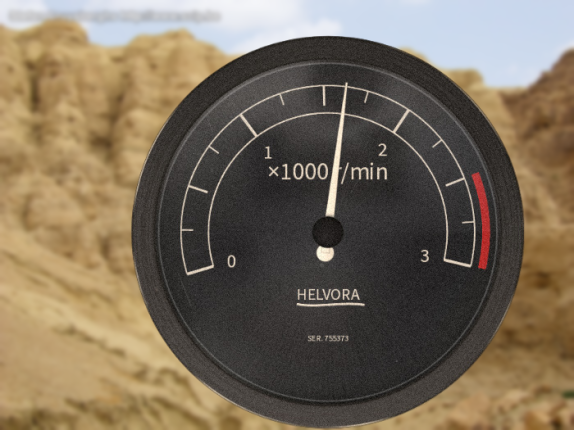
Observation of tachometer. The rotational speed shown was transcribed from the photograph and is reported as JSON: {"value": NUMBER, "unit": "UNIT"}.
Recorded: {"value": 1625, "unit": "rpm"}
